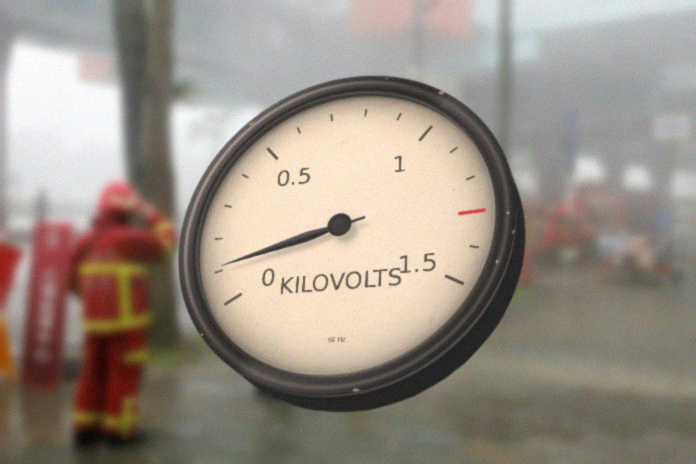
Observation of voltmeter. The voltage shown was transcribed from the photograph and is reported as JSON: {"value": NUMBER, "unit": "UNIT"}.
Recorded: {"value": 0.1, "unit": "kV"}
